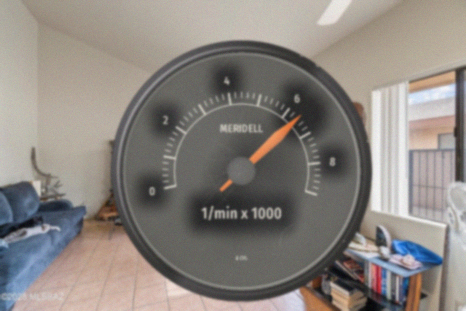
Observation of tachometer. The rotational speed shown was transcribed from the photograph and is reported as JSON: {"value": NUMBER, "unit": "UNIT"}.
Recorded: {"value": 6400, "unit": "rpm"}
